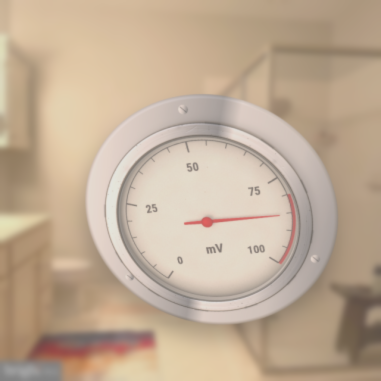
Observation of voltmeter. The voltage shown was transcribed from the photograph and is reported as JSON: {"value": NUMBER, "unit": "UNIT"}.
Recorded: {"value": 85, "unit": "mV"}
